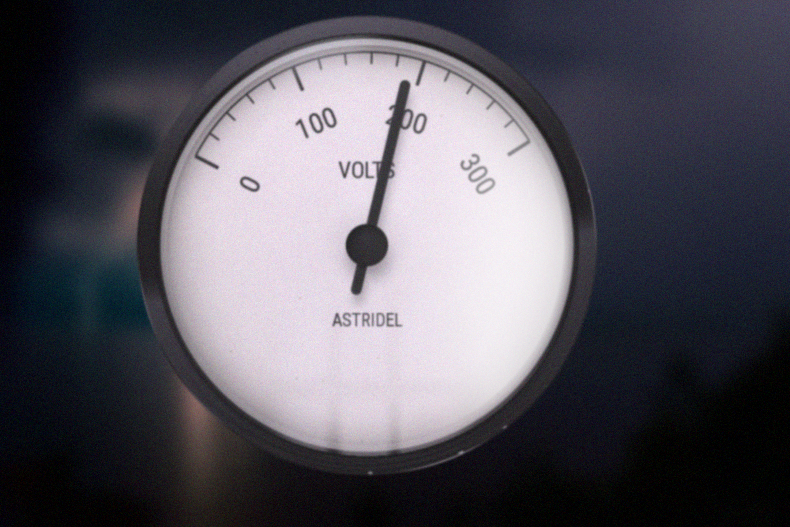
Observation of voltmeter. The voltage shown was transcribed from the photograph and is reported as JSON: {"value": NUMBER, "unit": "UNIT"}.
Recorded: {"value": 190, "unit": "V"}
